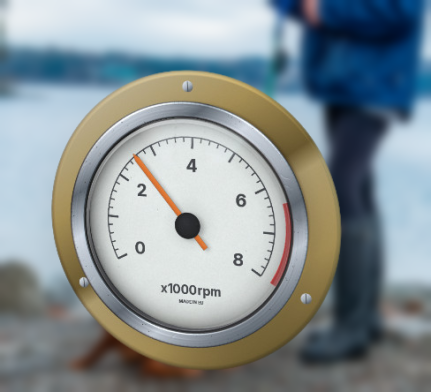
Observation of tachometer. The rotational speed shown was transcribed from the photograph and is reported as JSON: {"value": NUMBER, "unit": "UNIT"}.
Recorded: {"value": 2600, "unit": "rpm"}
